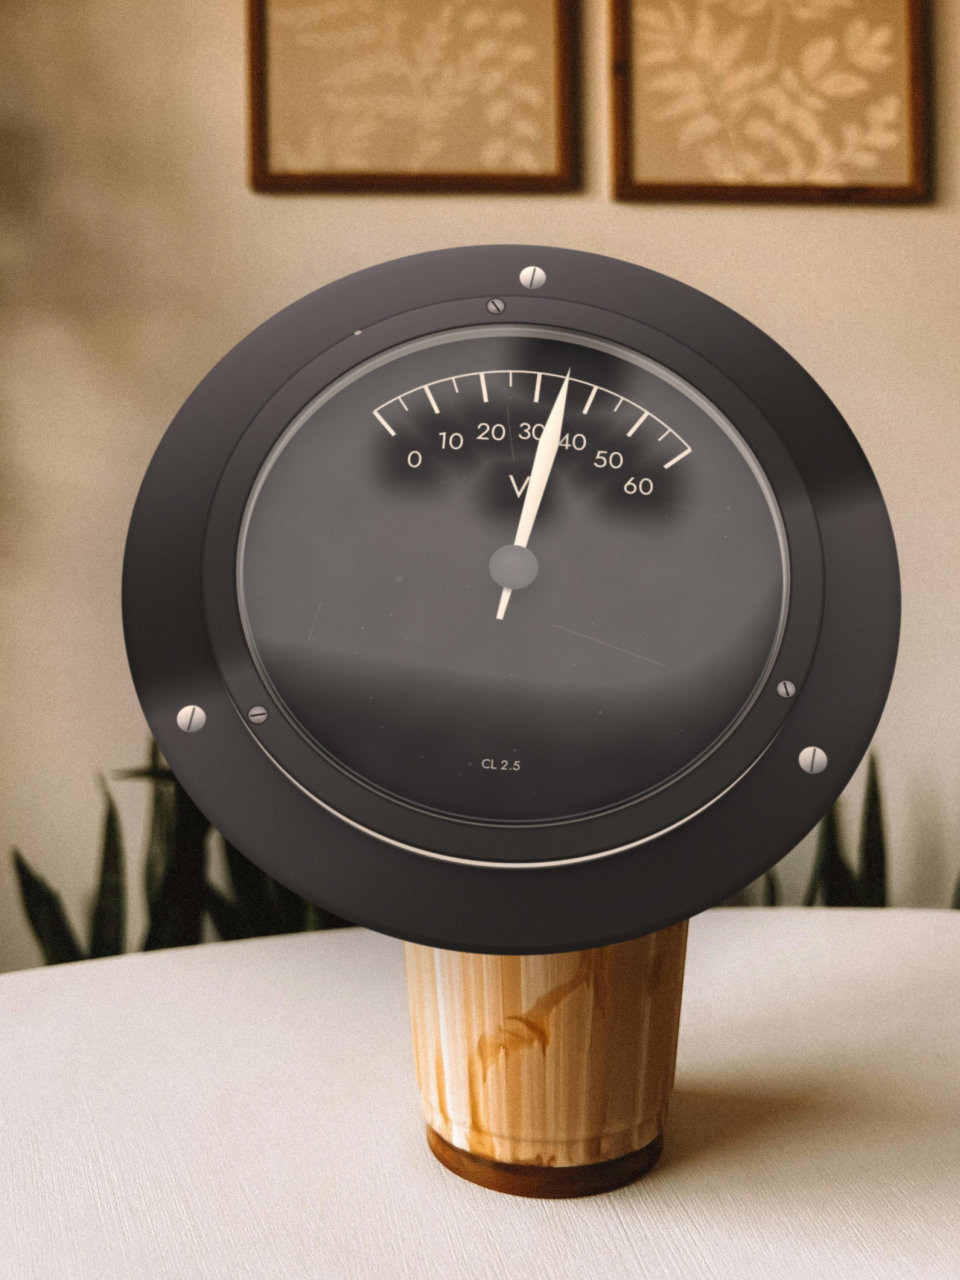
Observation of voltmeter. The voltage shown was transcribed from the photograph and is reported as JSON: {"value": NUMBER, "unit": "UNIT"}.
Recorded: {"value": 35, "unit": "V"}
